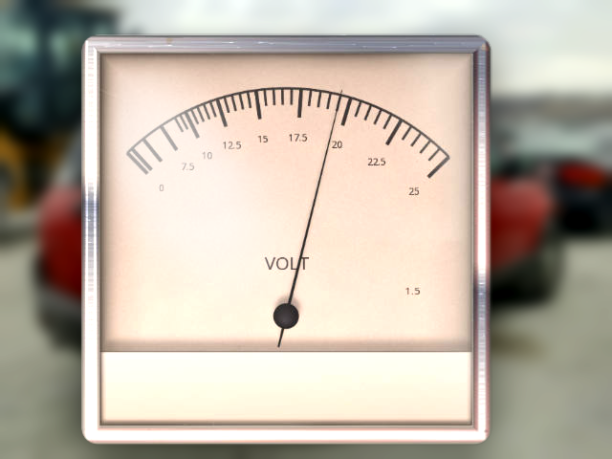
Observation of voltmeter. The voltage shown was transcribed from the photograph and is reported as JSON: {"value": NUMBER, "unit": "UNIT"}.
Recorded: {"value": 19.5, "unit": "V"}
